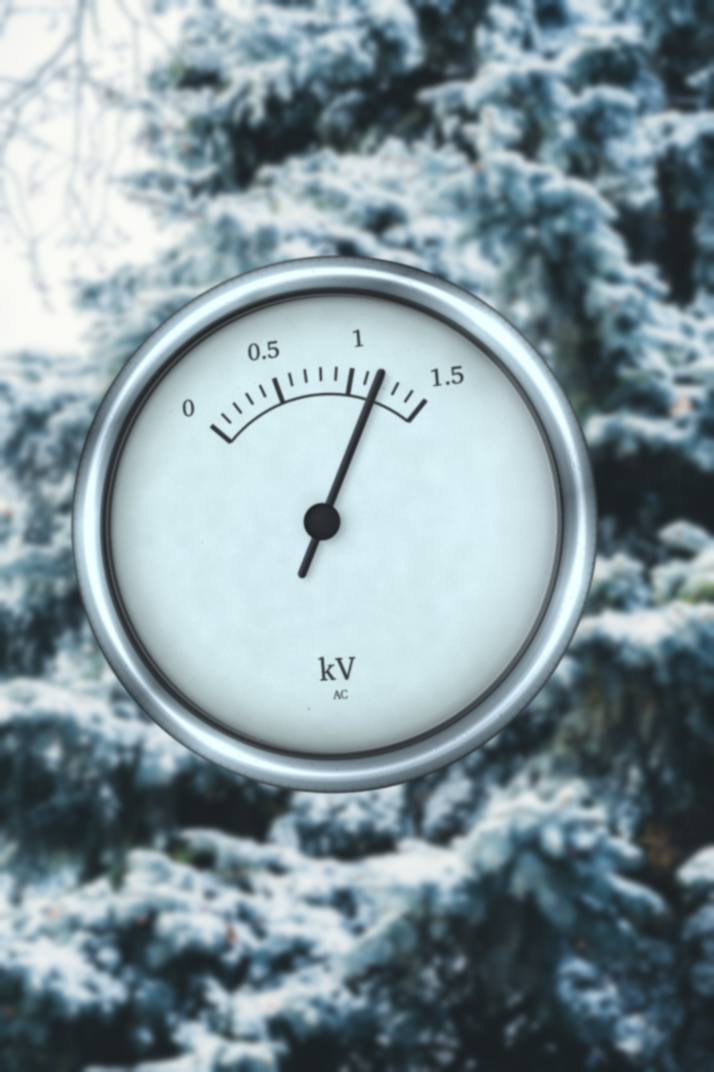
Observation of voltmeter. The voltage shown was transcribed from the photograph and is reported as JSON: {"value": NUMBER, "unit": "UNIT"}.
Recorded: {"value": 1.2, "unit": "kV"}
